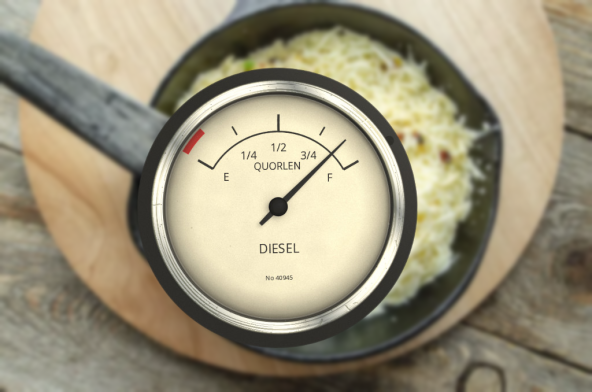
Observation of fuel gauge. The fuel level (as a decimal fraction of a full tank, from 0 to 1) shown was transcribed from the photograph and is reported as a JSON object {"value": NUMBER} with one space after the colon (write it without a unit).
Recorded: {"value": 0.875}
